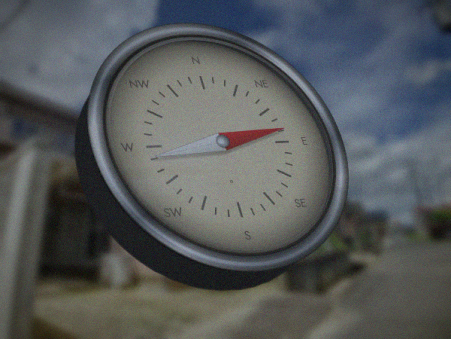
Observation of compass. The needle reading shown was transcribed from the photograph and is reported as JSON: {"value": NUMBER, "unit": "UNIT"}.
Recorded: {"value": 80, "unit": "°"}
